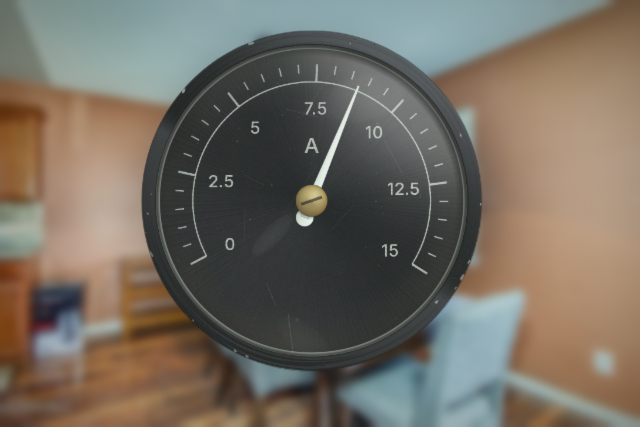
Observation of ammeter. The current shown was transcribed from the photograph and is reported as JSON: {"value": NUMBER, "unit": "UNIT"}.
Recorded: {"value": 8.75, "unit": "A"}
